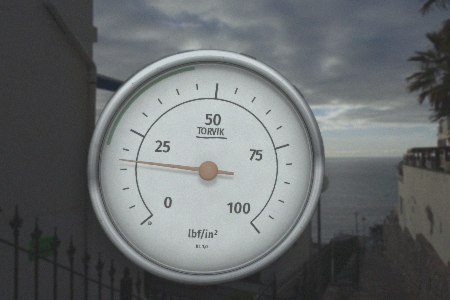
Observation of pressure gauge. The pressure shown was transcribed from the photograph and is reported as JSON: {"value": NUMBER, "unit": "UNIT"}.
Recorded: {"value": 17.5, "unit": "psi"}
